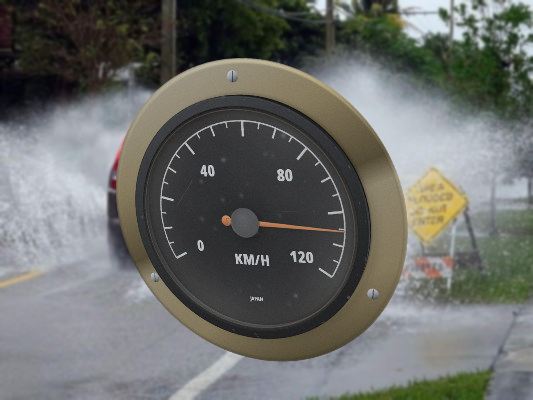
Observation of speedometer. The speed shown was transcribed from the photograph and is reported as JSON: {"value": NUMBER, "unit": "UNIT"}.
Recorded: {"value": 105, "unit": "km/h"}
